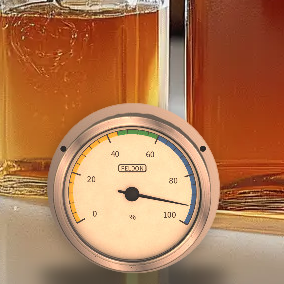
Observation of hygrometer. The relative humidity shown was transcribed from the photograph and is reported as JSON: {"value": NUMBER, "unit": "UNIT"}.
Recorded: {"value": 92, "unit": "%"}
